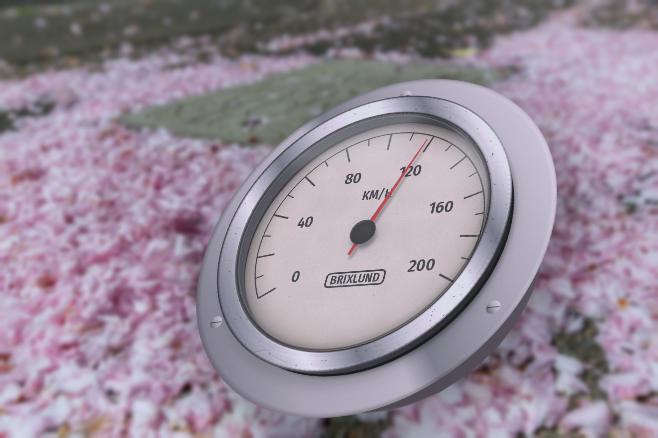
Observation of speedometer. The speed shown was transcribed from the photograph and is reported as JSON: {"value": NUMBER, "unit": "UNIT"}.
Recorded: {"value": 120, "unit": "km/h"}
